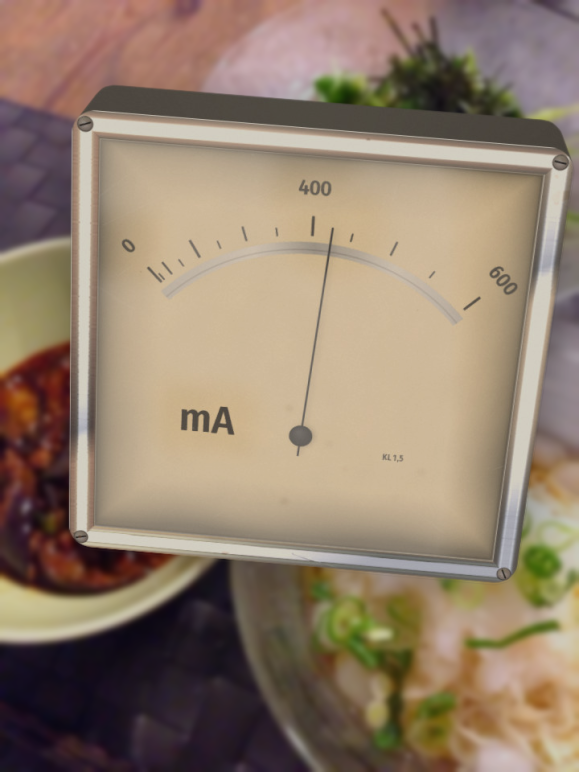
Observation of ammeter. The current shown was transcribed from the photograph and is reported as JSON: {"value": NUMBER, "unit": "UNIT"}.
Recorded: {"value": 425, "unit": "mA"}
